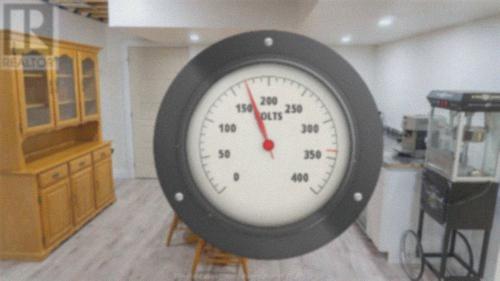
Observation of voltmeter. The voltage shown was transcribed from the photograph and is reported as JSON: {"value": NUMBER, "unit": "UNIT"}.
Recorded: {"value": 170, "unit": "V"}
